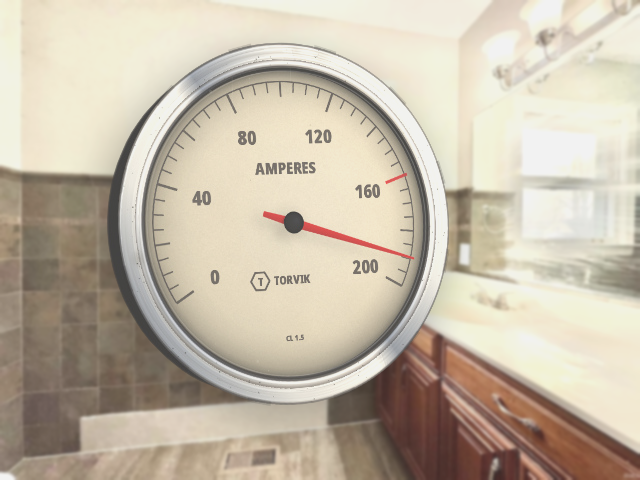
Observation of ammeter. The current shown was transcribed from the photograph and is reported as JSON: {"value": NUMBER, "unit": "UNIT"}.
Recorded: {"value": 190, "unit": "A"}
